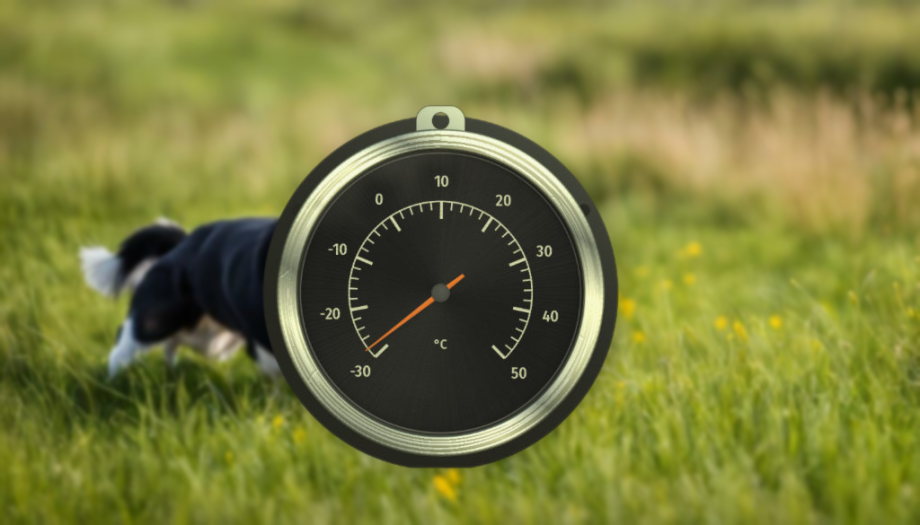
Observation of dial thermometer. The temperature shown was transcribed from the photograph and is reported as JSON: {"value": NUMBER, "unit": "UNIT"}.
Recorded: {"value": -28, "unit": "°C"}
